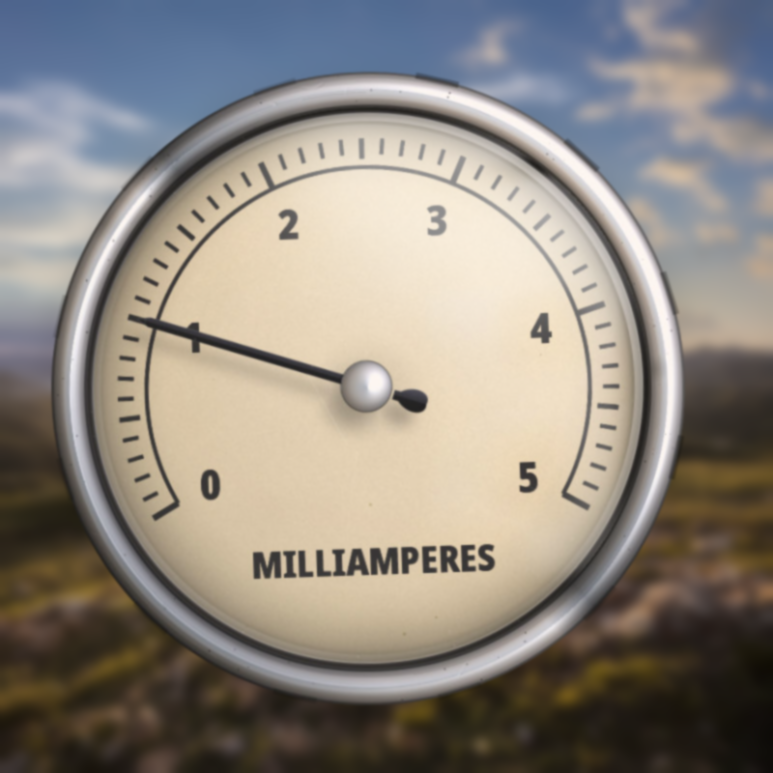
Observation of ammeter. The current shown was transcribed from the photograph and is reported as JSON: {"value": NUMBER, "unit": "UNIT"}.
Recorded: {"value": 1, "unit": "mA"}
